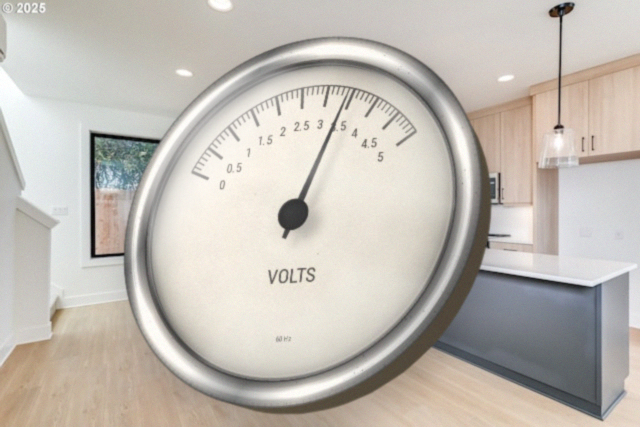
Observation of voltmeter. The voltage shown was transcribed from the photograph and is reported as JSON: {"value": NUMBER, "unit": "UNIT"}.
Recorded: {"value": 3.5, "unit": "V"}
